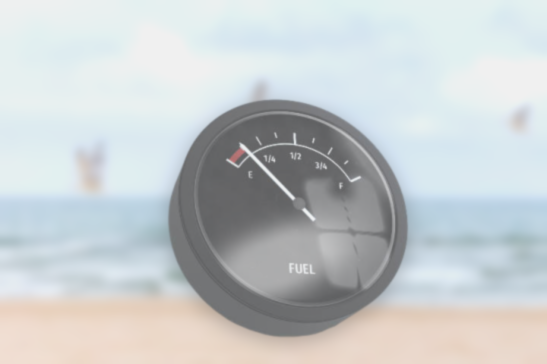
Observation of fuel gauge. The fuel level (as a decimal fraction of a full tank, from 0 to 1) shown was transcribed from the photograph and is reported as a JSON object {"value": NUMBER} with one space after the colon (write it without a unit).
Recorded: {"value": 0.125}
